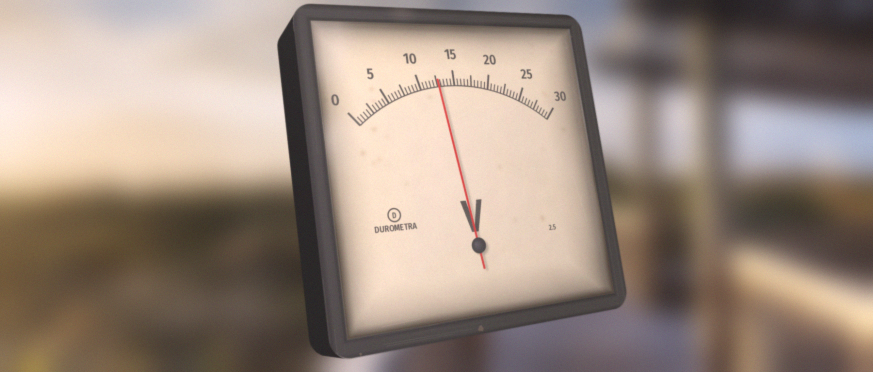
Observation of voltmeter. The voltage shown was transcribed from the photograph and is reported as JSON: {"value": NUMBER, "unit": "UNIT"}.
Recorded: {"value": 12.5, "unit": "V"}
